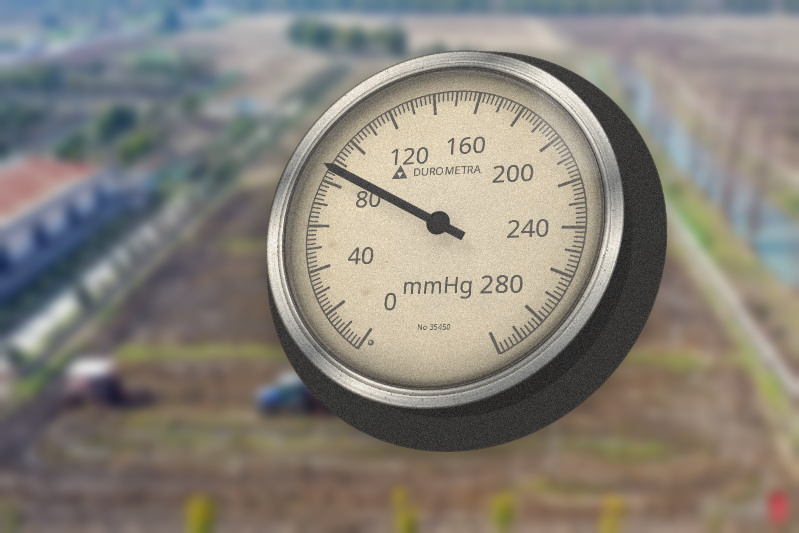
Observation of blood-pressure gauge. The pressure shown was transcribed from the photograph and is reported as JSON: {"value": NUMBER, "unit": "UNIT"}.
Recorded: {"value": 86, "unit": "mmHg"}
